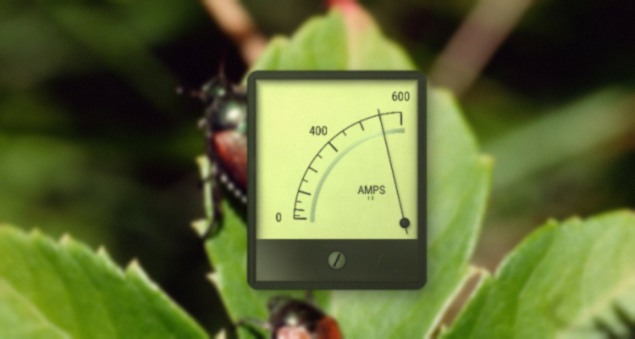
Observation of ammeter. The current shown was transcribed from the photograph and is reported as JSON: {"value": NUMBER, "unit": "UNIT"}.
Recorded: {"value": 550, "unit": "A"}
